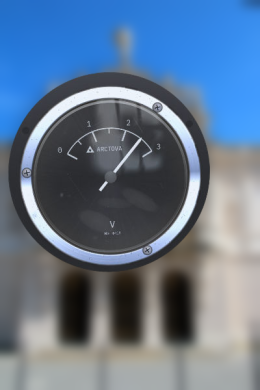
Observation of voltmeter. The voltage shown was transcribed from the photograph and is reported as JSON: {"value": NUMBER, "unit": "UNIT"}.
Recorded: {"value": 2.5, "unit": "V"}
